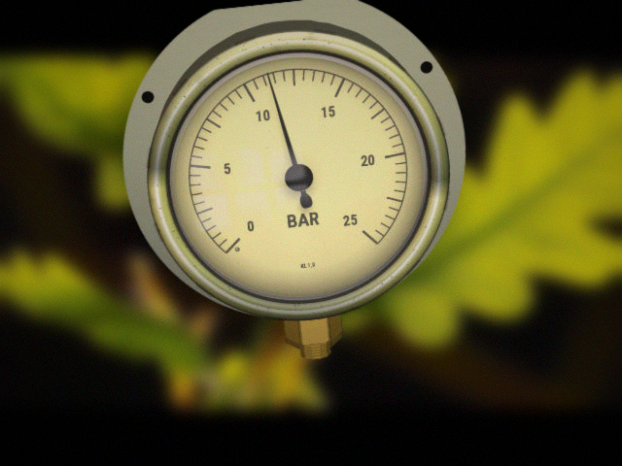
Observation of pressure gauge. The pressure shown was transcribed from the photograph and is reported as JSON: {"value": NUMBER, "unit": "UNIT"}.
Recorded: {"value": 11.25, "unit": "bar"}
